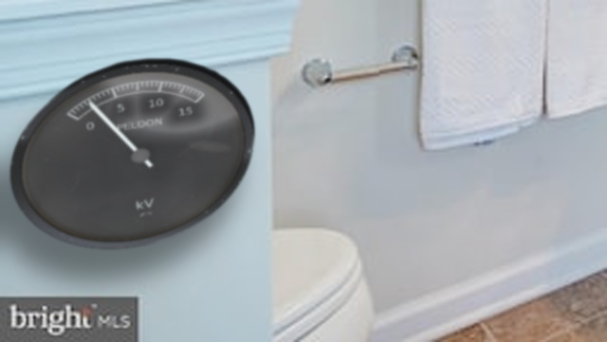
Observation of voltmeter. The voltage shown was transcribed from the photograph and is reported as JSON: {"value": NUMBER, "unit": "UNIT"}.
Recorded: {"value": 2.5, "unit": "kV"}
